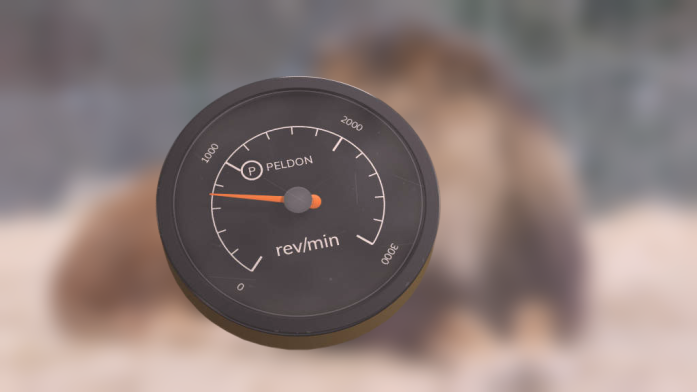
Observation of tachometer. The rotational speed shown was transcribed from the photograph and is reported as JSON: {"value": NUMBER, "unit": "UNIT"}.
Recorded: {"value": 700, "unit": "rpm"}
